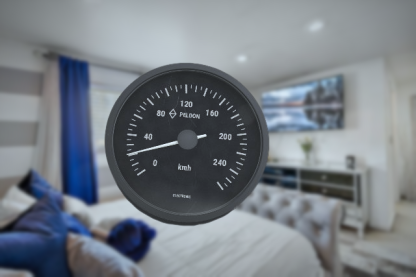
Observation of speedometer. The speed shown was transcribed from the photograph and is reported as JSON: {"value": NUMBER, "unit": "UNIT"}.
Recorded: {"value": 20, "unit": "km/h"}
